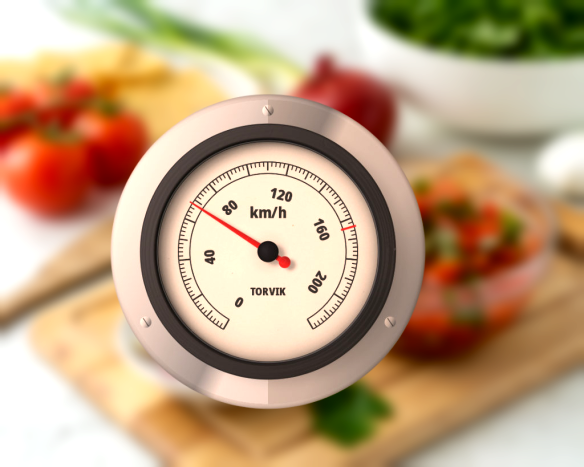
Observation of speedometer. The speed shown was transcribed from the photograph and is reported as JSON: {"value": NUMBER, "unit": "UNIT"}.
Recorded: {"value": 68, "unit": "km/h"}
